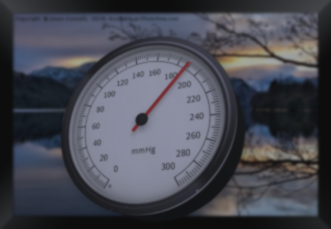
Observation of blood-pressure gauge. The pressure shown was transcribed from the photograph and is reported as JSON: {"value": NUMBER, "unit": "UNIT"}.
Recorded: {"value": 190, "unit": "mmHg"}
